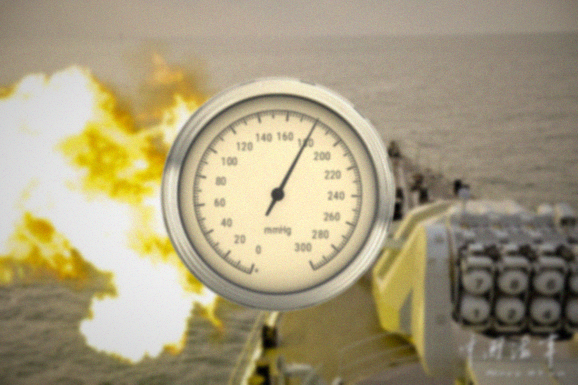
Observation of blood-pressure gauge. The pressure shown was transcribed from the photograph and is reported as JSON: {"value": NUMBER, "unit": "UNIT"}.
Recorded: {"value": 180, "unit": "mmHg"}
